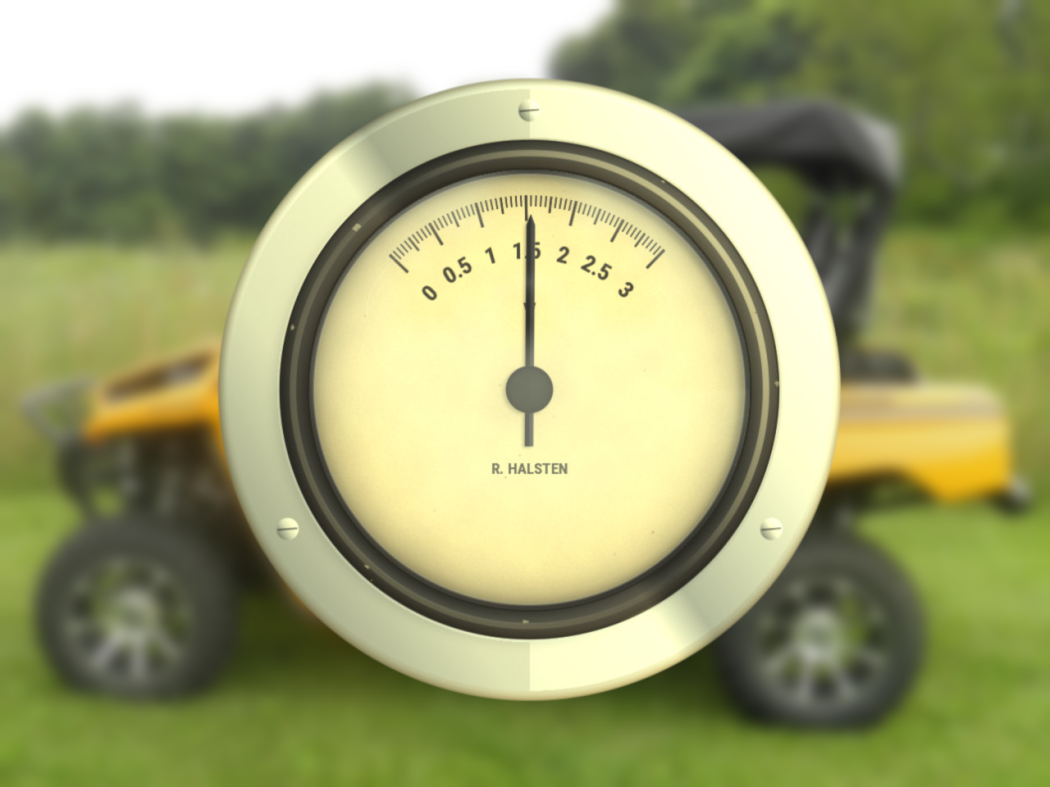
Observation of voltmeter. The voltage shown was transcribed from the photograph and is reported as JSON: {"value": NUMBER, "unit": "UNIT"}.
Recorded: {"value": 1.55, "unit": "V"}
